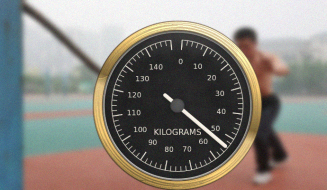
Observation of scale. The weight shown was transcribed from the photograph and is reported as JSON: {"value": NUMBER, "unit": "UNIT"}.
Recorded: {"value": 54, "unit": "kg"}
